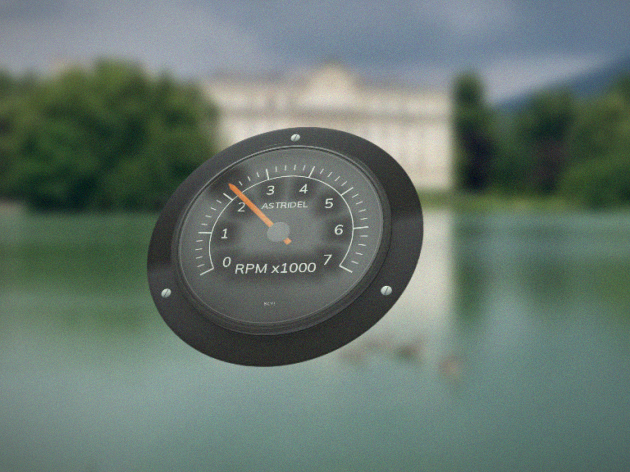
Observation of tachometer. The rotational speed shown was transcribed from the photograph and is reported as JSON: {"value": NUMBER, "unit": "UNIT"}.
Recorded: {"value": 2200, "unit": "rpm"}
